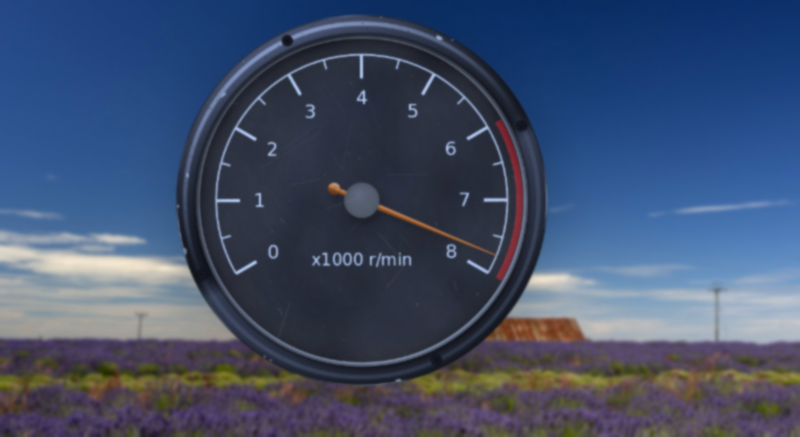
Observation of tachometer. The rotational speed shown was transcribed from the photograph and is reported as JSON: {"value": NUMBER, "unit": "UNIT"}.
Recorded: {"value": 7750, "unit": "rpm"}
